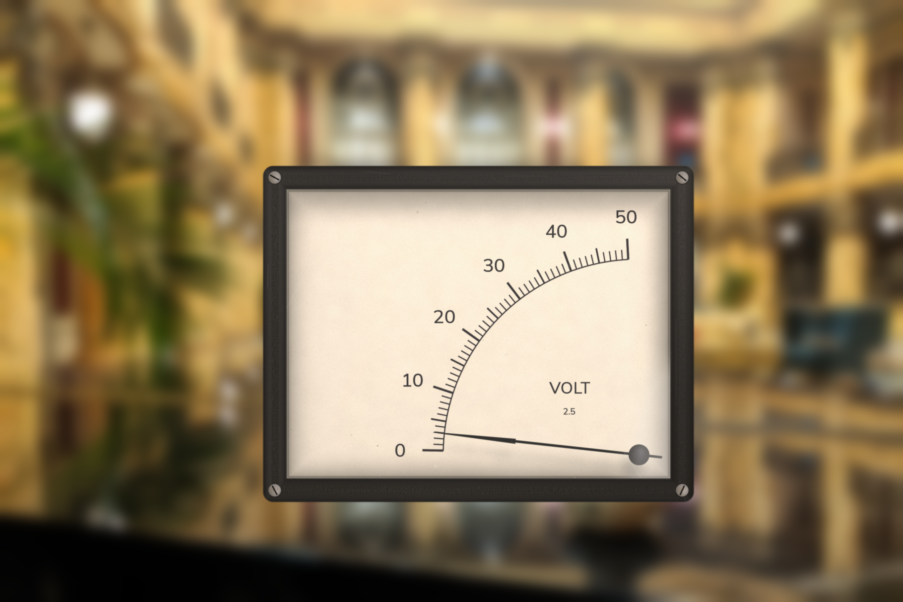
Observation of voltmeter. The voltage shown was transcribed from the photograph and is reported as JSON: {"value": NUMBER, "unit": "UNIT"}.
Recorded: {"value": 3, "unit": "V"}
